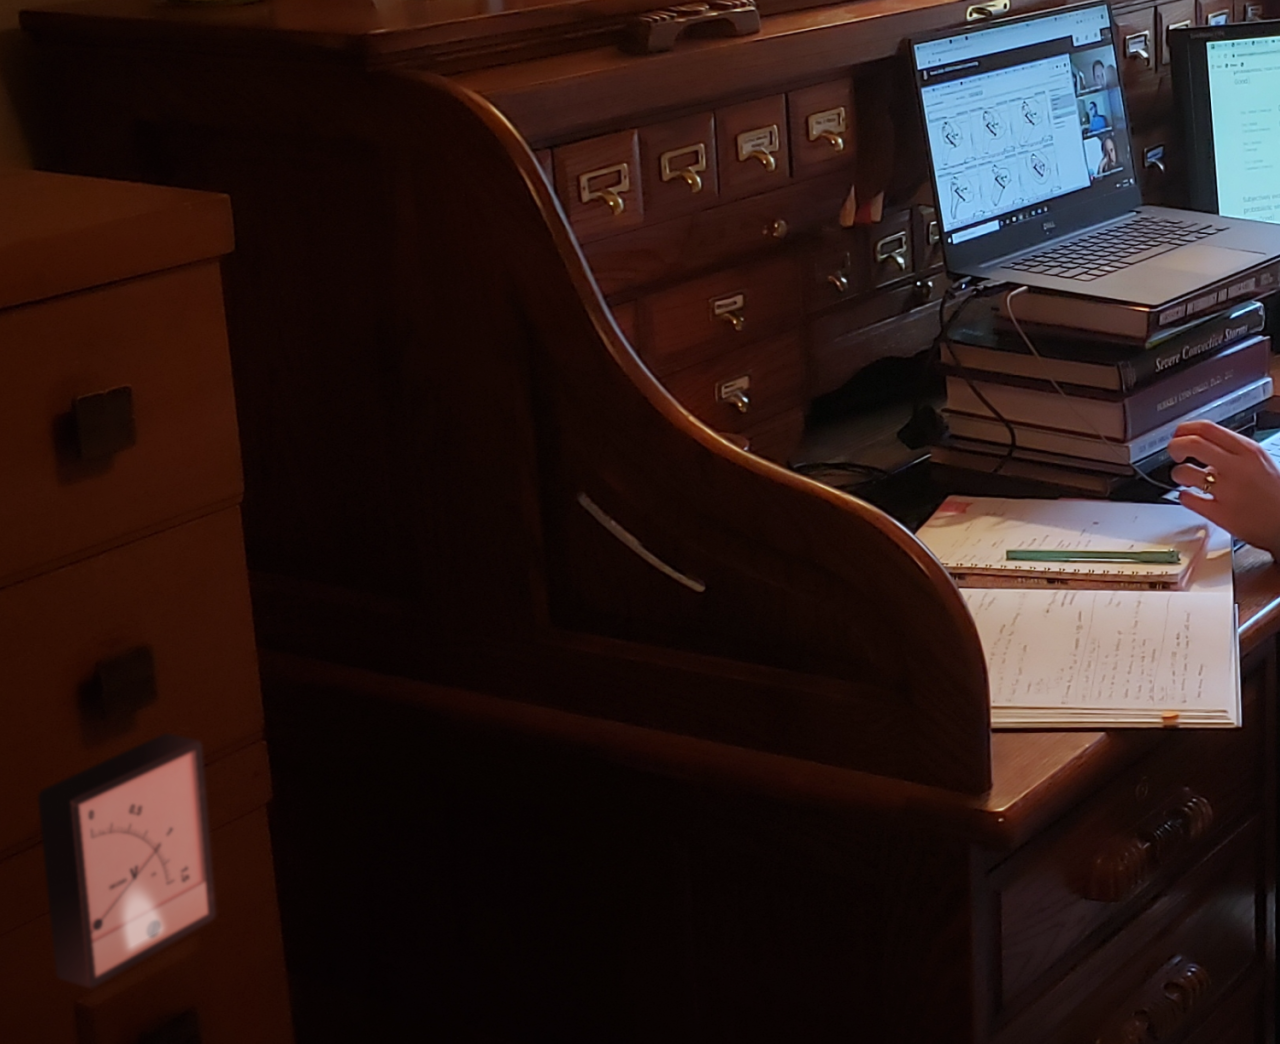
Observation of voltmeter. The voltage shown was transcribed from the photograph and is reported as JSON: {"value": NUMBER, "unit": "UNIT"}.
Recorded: {"value": 1, "unit": "V"}
